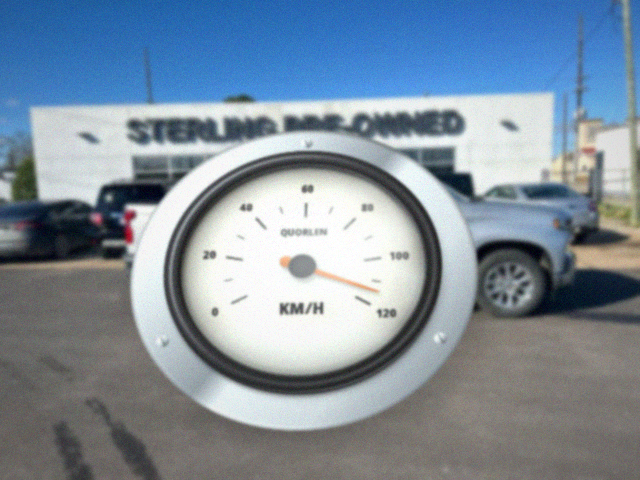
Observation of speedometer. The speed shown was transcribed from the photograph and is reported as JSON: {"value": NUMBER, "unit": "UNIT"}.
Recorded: {"value": 115, "unit": "km/h"}
